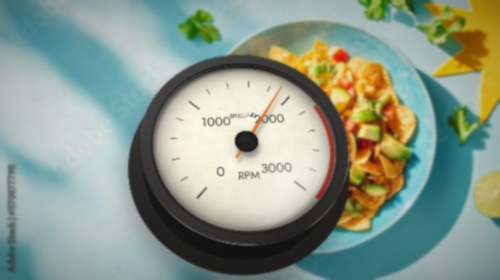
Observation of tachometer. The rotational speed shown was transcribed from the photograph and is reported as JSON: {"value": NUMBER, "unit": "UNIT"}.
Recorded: {"value": 1900, "unit": "rpm"}
